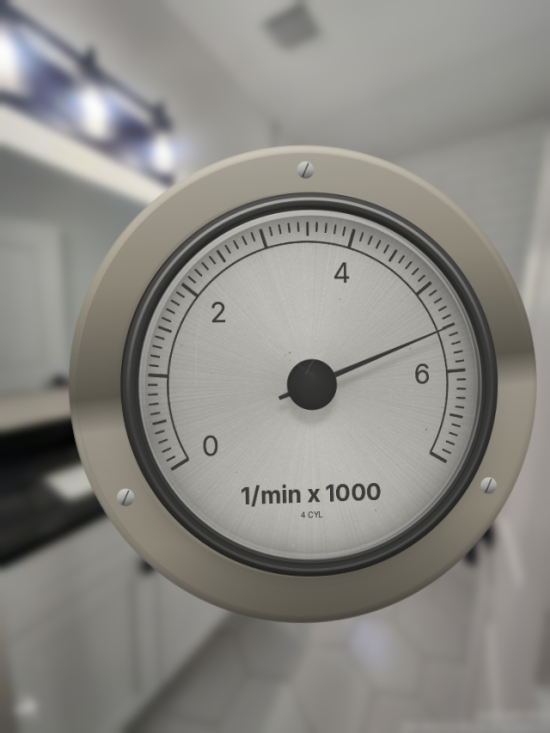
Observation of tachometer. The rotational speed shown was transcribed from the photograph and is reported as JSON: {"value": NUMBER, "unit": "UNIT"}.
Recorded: {"value": 5500, "unit": "rpm"}
